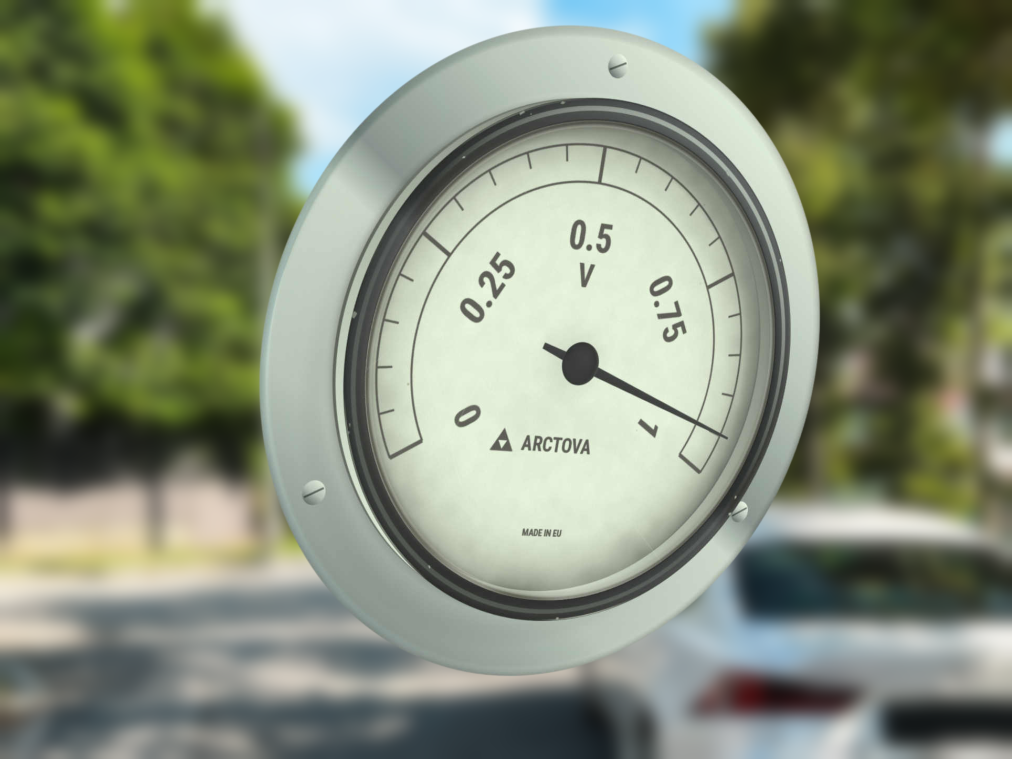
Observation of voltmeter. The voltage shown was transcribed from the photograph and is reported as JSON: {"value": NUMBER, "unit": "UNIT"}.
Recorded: {"value": 0.95, "unit": "V"}
